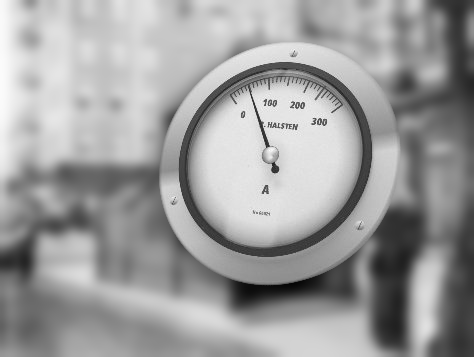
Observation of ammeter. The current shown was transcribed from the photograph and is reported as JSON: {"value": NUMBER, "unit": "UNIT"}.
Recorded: {"value": 50, "unit": "A"}
